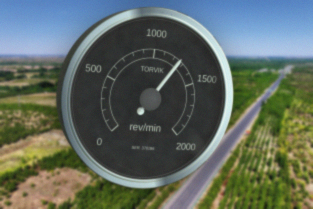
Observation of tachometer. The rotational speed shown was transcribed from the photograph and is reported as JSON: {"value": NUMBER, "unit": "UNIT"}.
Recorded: {"value": 1250, "unit": "rpm"}
